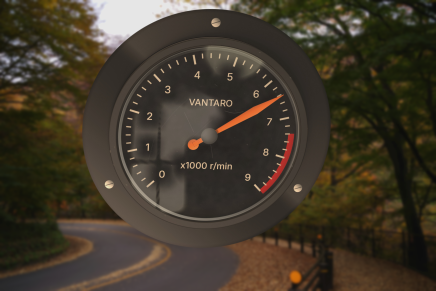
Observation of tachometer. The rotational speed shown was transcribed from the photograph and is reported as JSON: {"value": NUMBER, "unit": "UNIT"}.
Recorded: {"value": 6400, "unit": "rpm"}
